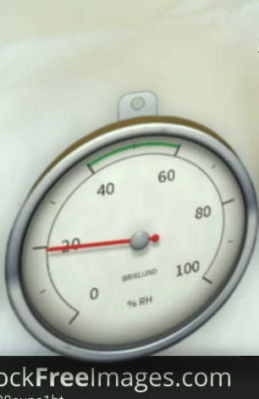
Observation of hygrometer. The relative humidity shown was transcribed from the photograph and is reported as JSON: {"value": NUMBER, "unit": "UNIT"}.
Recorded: {"value": 20, "unit": "%"}
